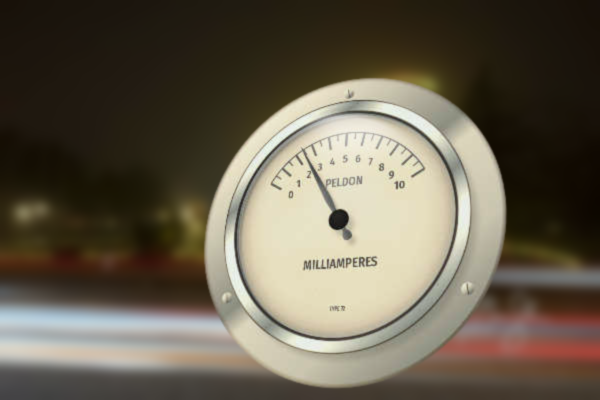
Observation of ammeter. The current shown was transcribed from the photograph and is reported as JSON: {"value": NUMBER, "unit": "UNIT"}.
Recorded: {"value": 2.5, "unit": "mA"}
